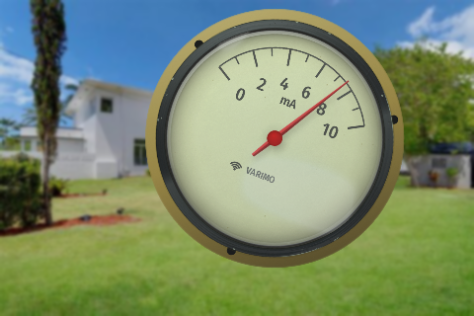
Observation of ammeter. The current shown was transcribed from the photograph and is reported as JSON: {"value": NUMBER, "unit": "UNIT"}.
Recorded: {"value": 7.5, "unit": "mA"}
